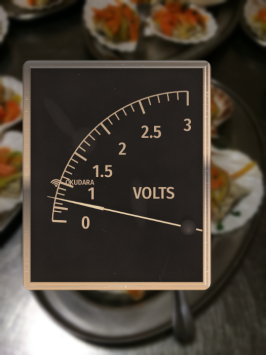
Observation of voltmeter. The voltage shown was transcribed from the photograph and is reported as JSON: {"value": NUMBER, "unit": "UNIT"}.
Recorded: {"value": 0.7, "unit": "V"}
